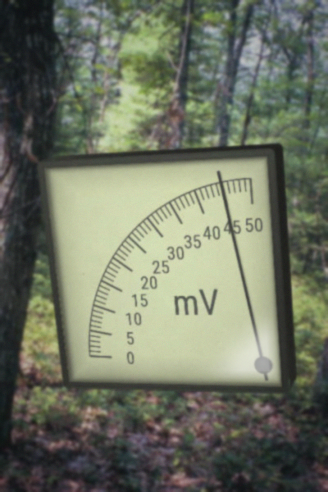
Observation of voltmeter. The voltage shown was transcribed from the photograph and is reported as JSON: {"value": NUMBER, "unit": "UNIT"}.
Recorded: {"value": 45, "unit": "mV"}
